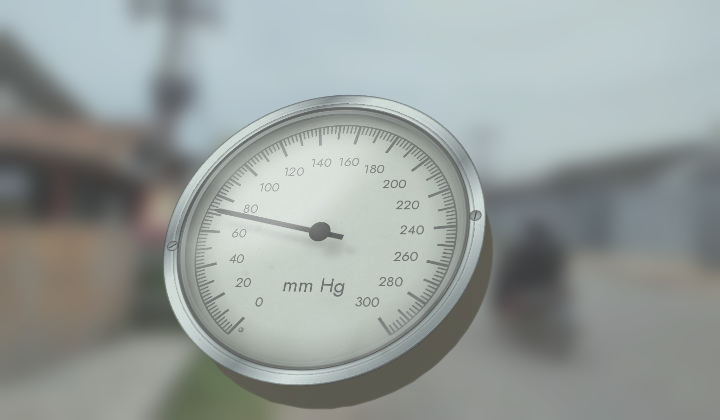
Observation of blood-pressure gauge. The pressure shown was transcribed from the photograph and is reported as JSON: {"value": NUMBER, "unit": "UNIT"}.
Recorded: {"value": 70, "unit": "mmHg"}
